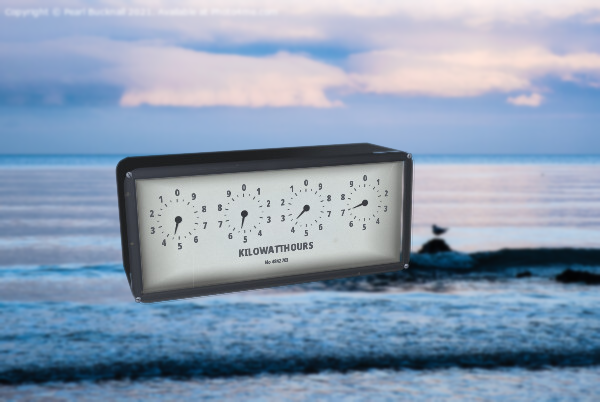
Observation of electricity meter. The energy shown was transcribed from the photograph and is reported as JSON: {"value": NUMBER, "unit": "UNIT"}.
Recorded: {"value": 4537, "unit": "kWh"}
